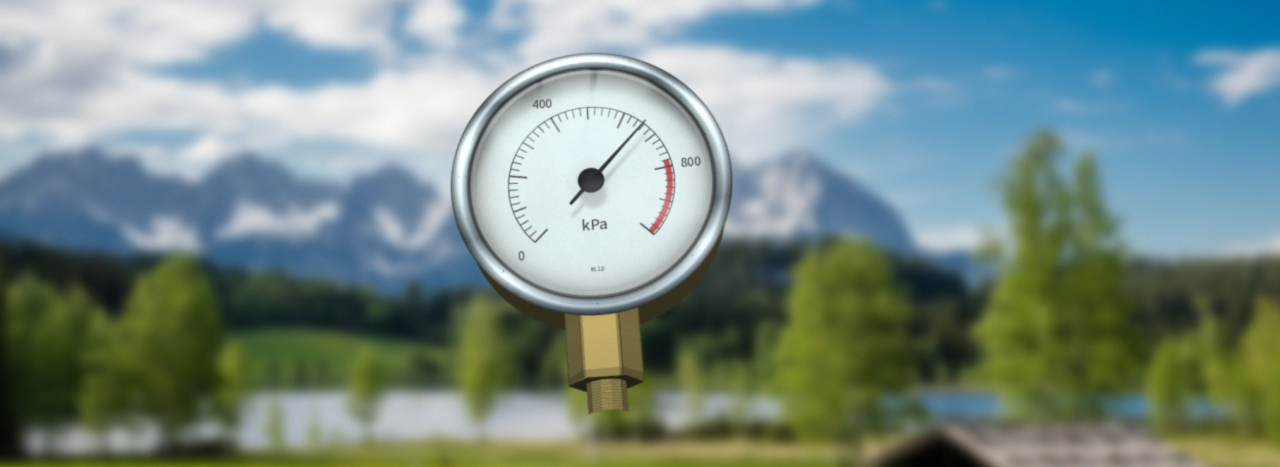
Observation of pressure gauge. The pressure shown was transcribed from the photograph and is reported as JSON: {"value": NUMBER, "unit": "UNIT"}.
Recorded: {"value": 660, "unit": "kPa"}
